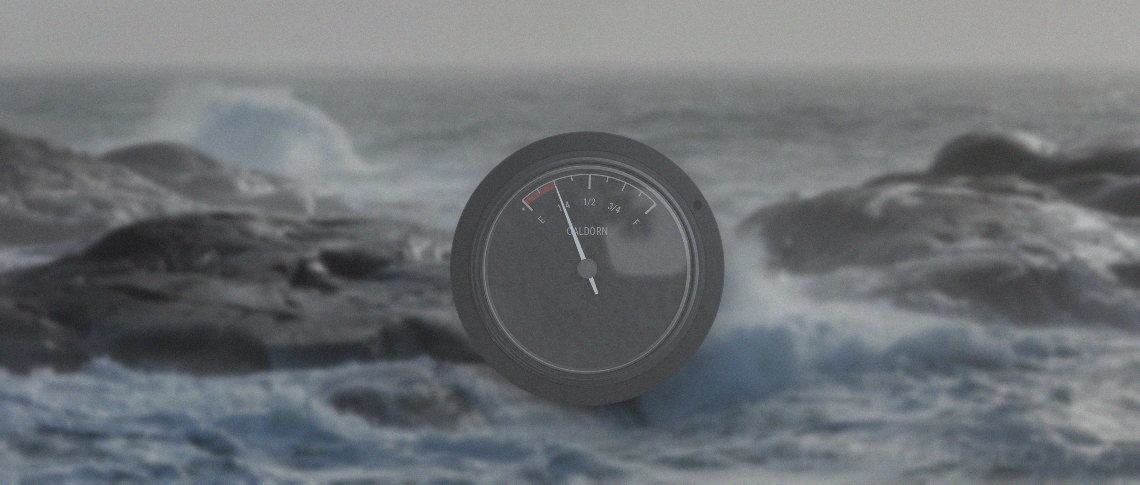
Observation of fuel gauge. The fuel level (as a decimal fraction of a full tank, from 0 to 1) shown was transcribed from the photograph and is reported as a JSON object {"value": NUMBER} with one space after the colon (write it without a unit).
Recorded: {"value": 0.25}
